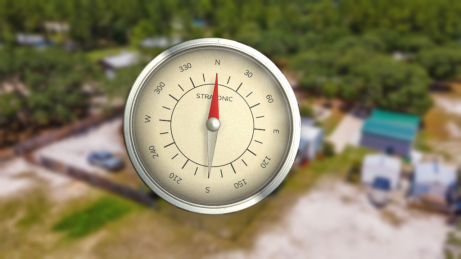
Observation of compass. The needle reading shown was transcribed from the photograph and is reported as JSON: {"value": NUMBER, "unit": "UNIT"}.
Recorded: {"value": 0, "unit": "°"}
